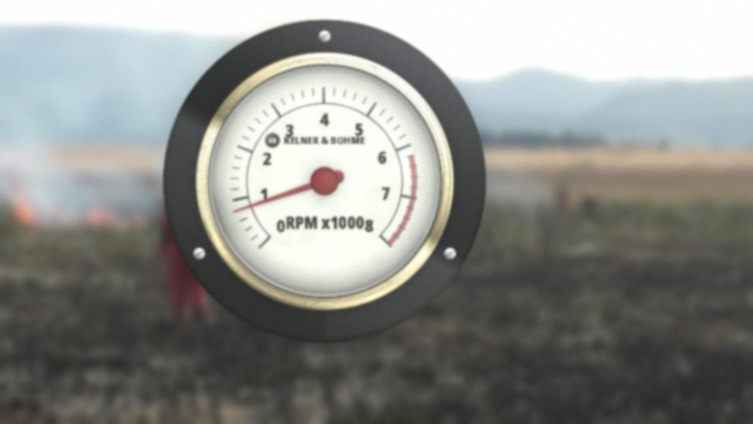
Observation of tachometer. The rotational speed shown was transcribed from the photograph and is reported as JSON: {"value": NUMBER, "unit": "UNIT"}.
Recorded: {"value": 800, "unit": "rpm"}
